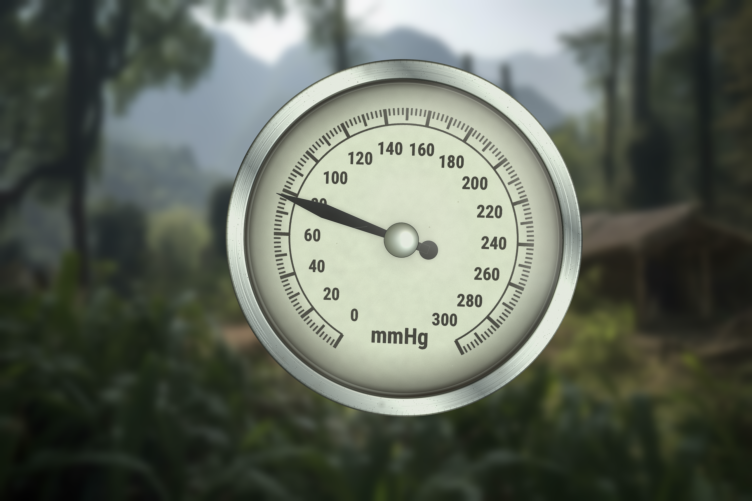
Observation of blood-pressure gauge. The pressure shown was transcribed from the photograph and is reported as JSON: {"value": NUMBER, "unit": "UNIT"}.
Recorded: {"value": 78, "unit": "mmHg"}
